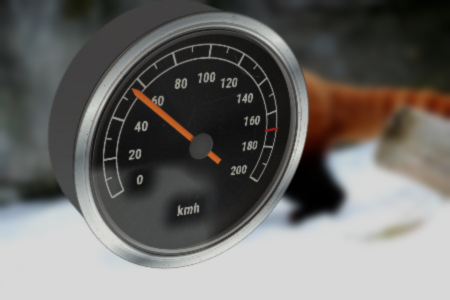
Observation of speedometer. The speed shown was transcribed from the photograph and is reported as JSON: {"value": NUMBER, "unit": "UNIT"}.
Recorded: {"value": 55, "unit": "km/h"}
